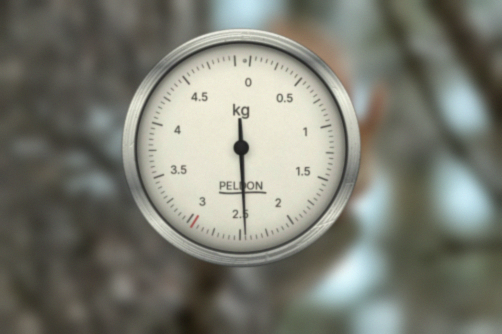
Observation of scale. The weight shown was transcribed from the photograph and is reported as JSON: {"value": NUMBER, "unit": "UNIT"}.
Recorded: {"value": 2.45, "unit": "kg"}
